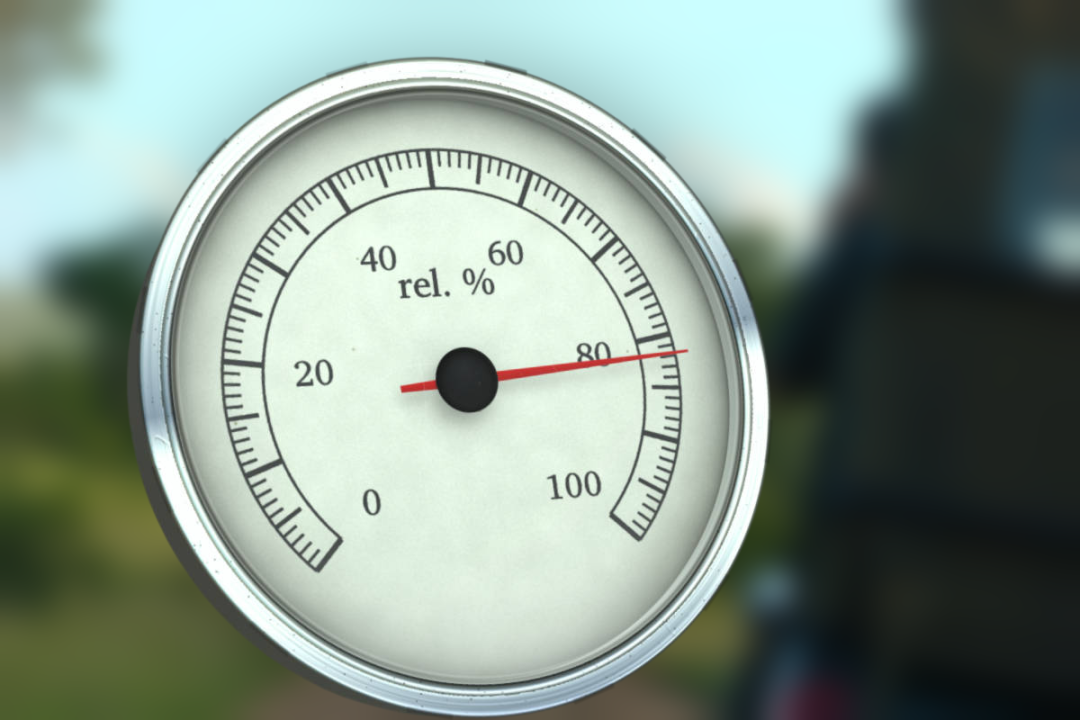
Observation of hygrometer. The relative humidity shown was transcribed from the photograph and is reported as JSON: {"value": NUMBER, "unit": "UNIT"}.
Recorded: {"value": 82, "unit": "%"}
